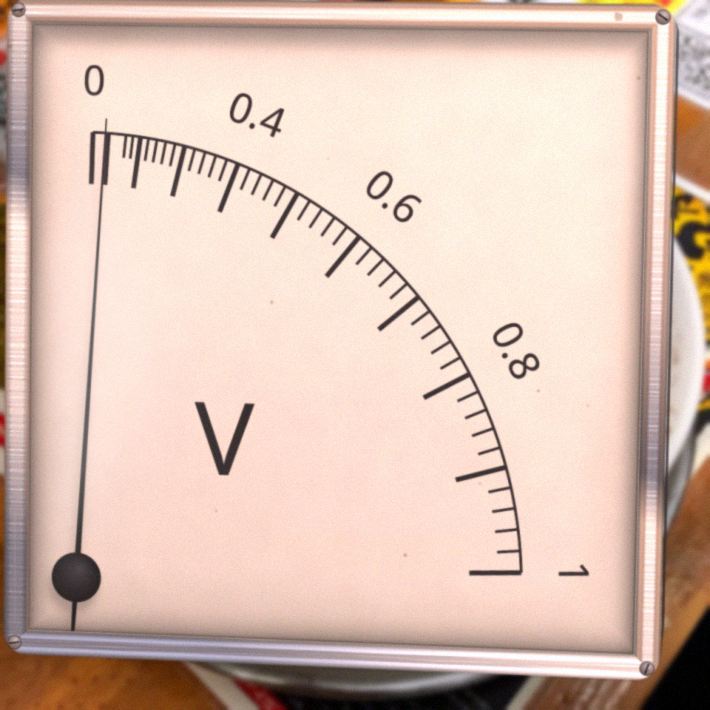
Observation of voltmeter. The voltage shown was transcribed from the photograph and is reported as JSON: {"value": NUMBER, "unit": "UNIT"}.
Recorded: {"value": 0.1, "unit": "V"}
